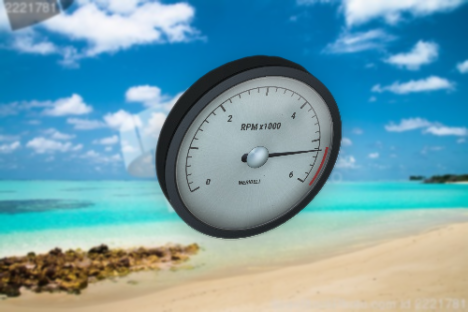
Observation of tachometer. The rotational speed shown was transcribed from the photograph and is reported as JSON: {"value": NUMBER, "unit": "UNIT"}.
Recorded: {"value": 5200, "unit": "rpm"}
